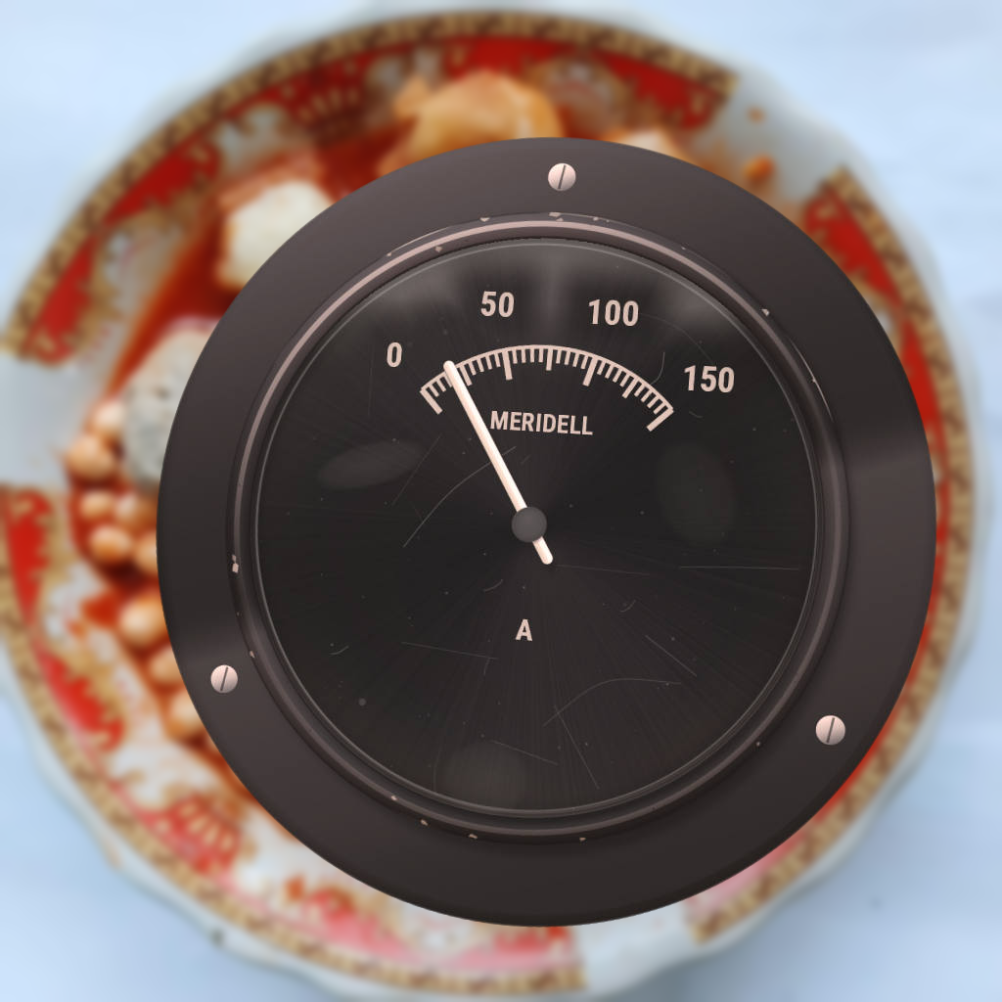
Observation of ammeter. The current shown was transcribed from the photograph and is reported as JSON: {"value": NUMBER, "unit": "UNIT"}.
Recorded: {"value": 20, "unit": "A"}
